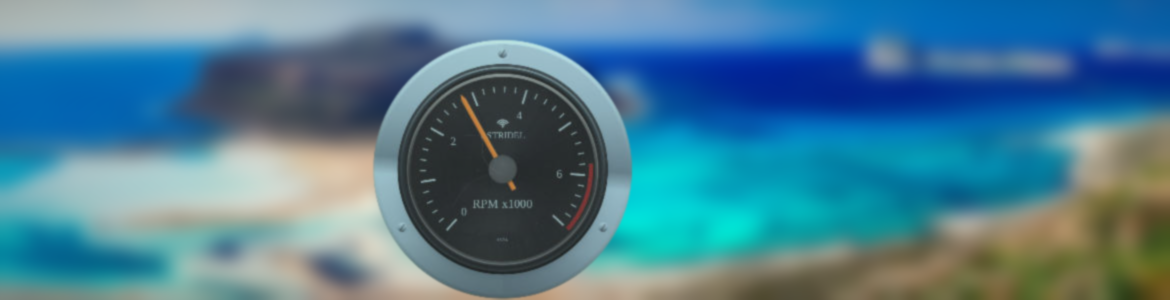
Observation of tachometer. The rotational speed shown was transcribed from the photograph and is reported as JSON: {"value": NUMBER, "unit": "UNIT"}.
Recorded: {"value": 2800, "unit": "rpm"}
